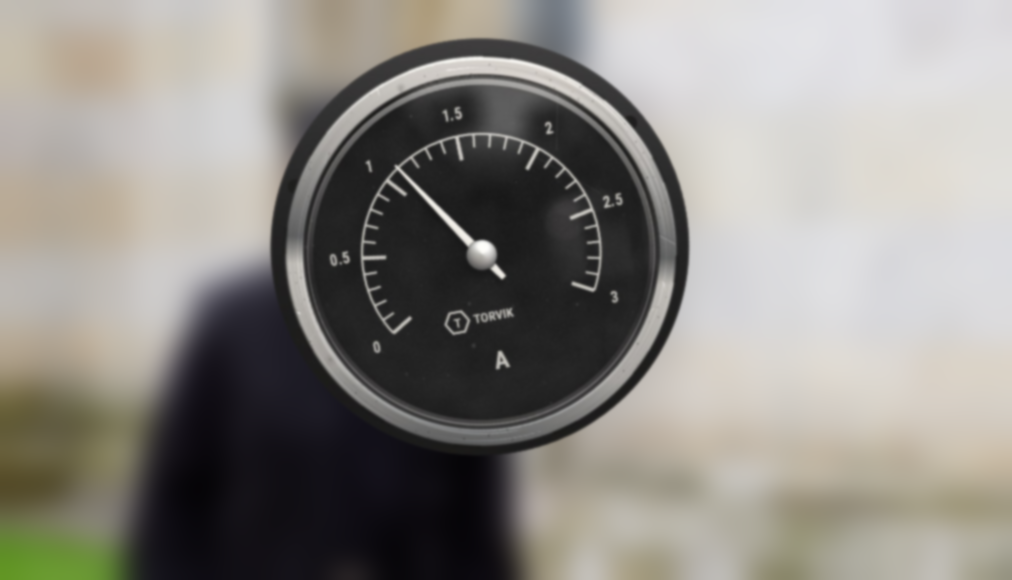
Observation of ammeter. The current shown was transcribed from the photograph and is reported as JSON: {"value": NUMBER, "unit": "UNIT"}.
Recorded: {"value": 1.1, "unit": "A"}
